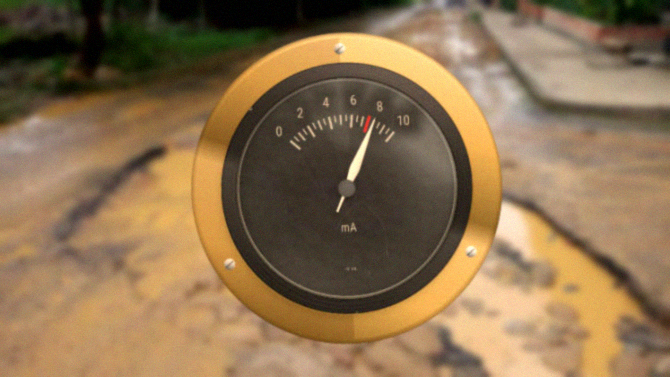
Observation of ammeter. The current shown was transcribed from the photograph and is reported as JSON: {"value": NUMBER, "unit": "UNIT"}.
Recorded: {"value": 8, "unit": "mA"}
